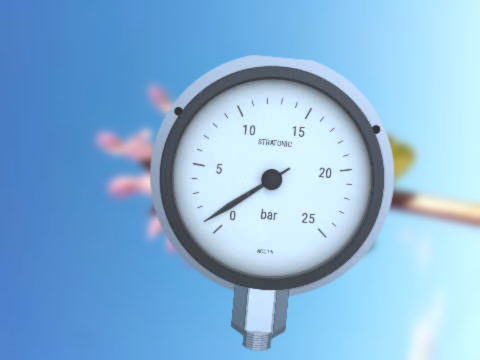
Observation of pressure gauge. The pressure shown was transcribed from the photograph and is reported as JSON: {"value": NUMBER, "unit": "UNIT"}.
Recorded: {"value": 1, "unit": "bar"}
